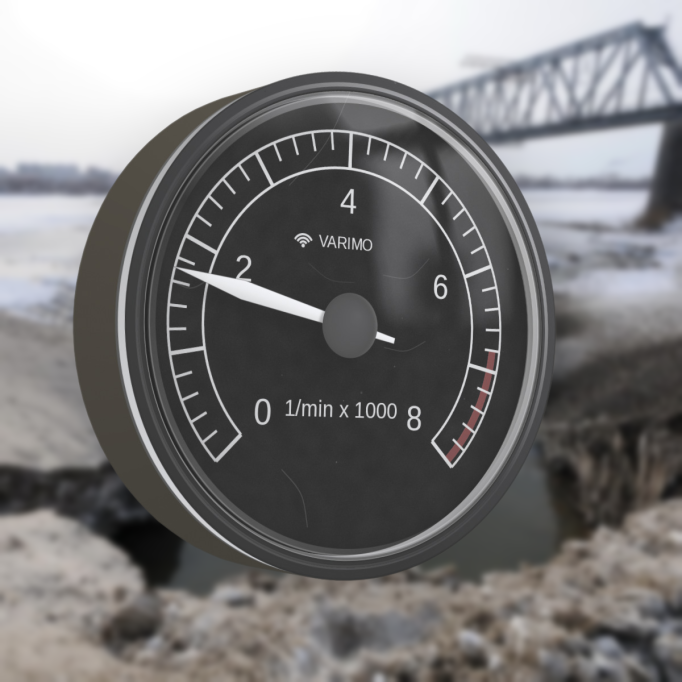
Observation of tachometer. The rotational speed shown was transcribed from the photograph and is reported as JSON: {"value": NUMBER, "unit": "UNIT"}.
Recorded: {"value": 1700, "unit": "rpm"}
